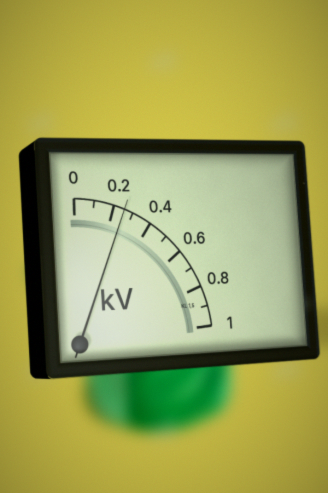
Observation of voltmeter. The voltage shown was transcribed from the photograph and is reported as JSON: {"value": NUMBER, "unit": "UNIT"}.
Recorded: {"value": 0.25, "unit": "kV"}
